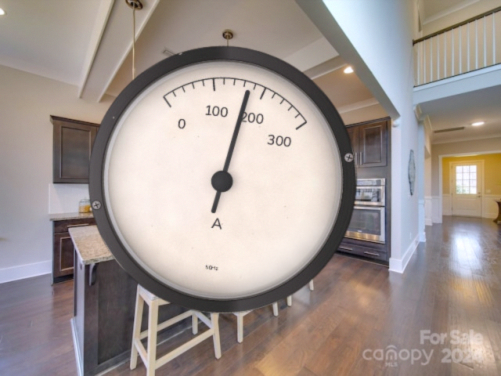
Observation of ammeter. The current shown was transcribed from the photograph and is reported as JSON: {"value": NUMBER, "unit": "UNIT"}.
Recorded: {"value": 170, "unit": "A"}
